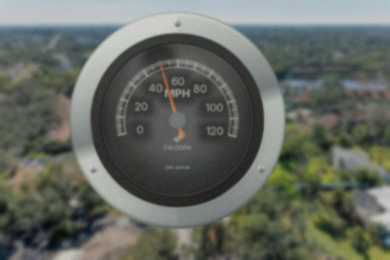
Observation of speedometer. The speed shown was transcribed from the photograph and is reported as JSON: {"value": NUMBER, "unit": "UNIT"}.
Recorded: {"value": 50, "unit": "mph"}
